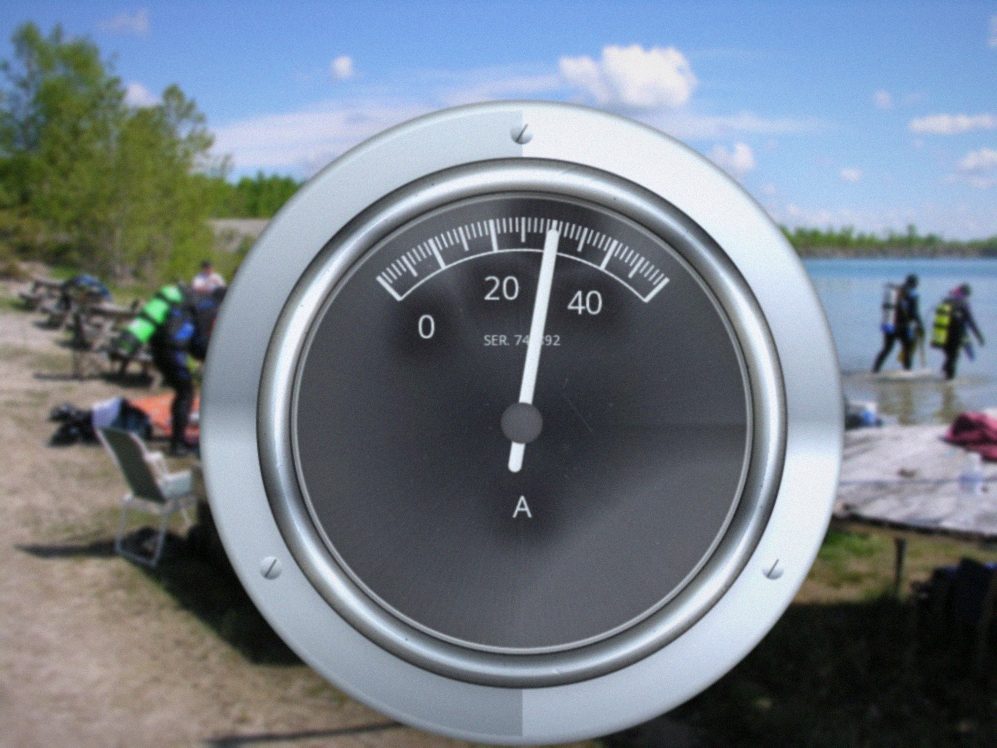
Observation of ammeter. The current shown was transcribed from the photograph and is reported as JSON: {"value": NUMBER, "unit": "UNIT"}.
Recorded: {"value": 30, "unit": "A"}
